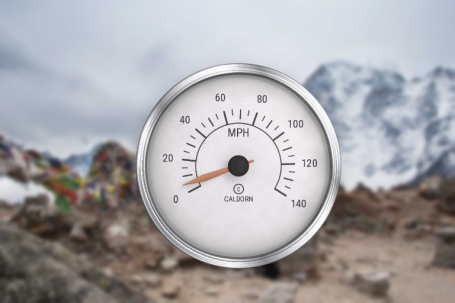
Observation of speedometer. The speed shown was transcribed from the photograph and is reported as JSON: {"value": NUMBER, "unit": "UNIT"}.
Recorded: {"value": 5, "unit": "mph"}
